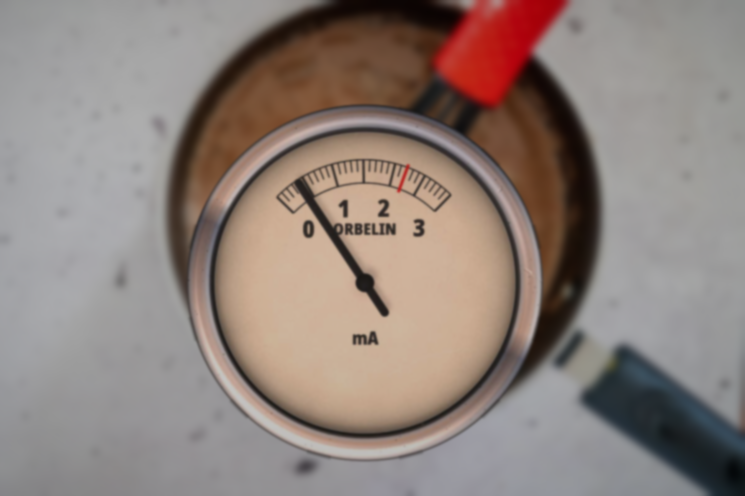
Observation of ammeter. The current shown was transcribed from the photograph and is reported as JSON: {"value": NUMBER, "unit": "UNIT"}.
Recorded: {"value": 0.4, "unit": "mA"}
